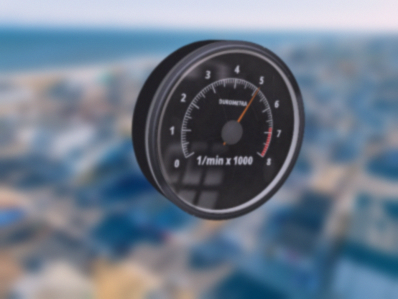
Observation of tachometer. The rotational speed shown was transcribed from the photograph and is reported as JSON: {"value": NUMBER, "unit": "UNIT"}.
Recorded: {"value": 5000, "unit": "rpm"}
